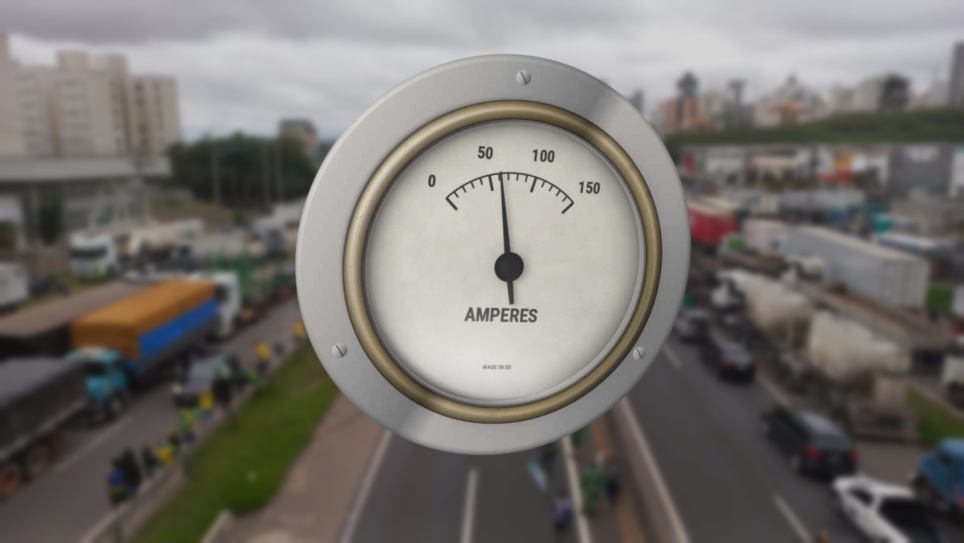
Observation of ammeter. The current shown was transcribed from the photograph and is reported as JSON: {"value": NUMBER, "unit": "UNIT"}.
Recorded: {"value": 60, "unit": "A"}
